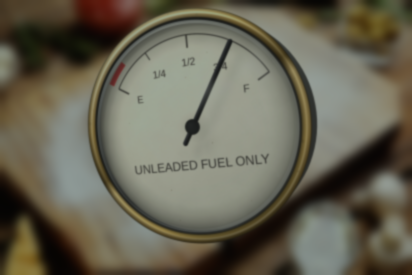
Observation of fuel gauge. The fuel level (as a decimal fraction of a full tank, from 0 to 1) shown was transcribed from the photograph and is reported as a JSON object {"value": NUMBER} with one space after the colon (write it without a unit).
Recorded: {"value": 0.75}
